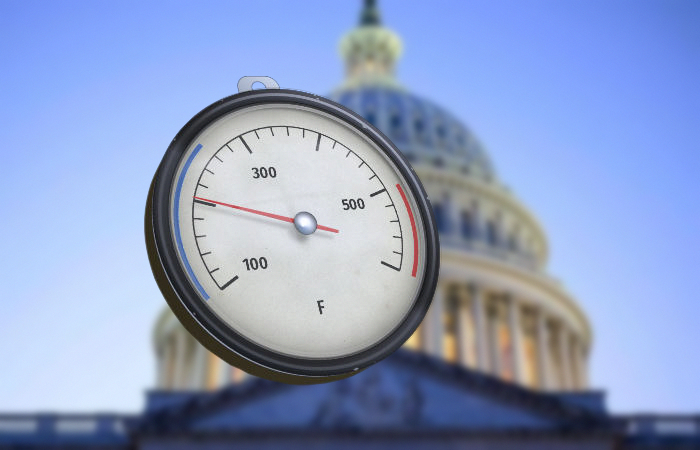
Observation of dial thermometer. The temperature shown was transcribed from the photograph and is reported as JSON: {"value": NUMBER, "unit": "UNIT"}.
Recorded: {"value": 200, "unit": "°F"}
